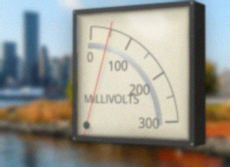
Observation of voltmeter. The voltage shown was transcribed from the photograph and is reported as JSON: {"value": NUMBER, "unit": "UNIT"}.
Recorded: {"value": 50, "unit": "mV"}
